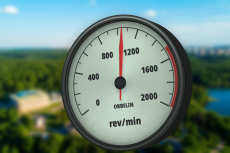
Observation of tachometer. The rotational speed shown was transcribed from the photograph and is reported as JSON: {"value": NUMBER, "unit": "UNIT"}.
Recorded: {"value": 1050, "unit": "rpm"}
